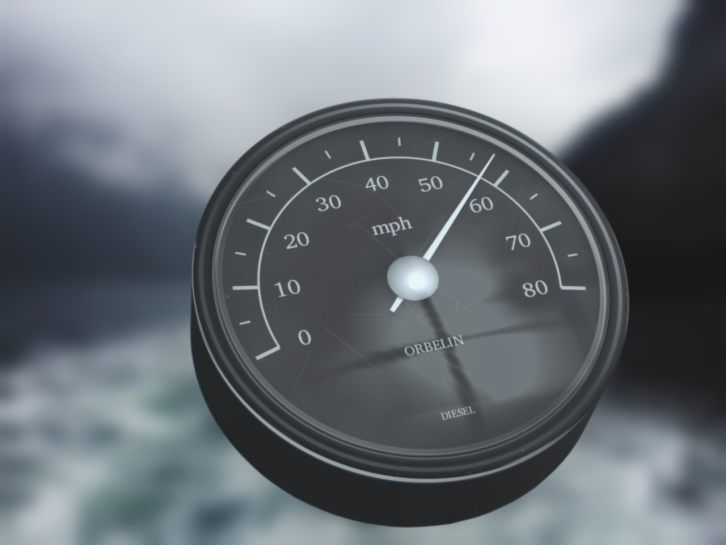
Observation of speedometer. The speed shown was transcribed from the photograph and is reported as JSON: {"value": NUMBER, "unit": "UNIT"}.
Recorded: {"value": 57.5, "unit": "mph"}
